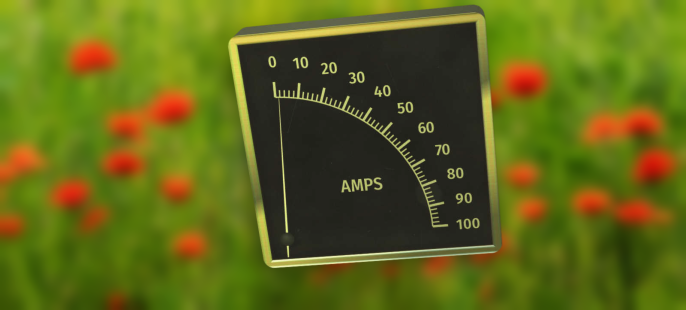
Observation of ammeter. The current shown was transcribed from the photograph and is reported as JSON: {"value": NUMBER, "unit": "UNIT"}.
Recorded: {"value": 2, "unit": "A"}
